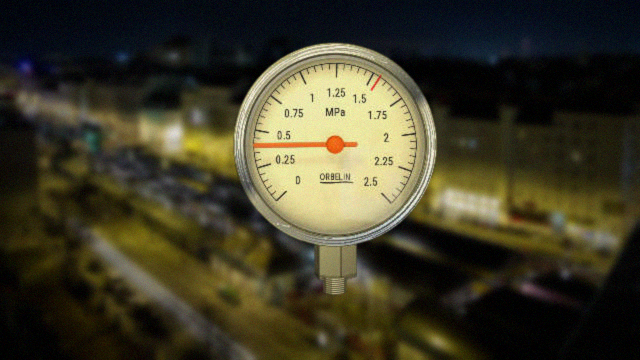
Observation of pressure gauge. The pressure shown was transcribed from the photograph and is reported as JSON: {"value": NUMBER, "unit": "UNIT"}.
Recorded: {"value": 0.4, "unit": "MPa"}
